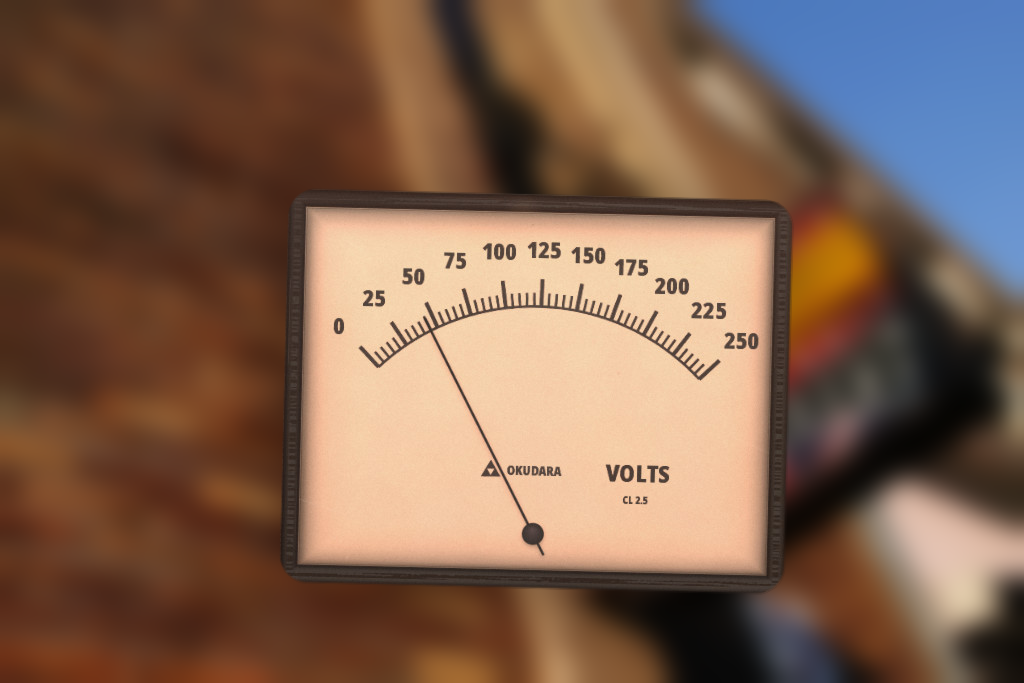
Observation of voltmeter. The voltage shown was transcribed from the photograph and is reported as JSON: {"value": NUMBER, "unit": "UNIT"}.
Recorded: {"value": 45, "unit": "V"}
